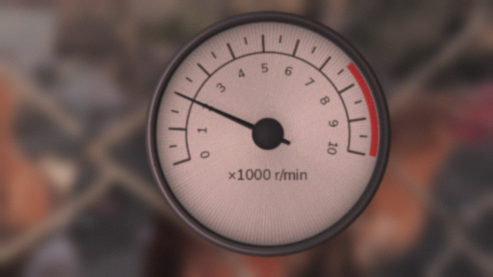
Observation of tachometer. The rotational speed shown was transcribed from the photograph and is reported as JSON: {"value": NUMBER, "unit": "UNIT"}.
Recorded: {"value": 2000, "unit": "rpm"}
